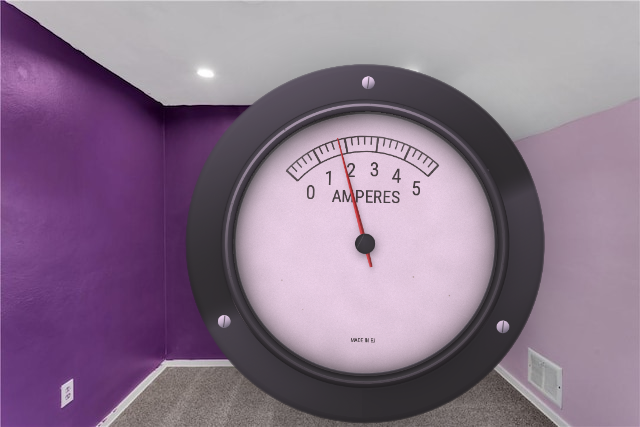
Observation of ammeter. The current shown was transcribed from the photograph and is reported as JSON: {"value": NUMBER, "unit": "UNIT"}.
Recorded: {"value": 1.8, "unit": "A"}
